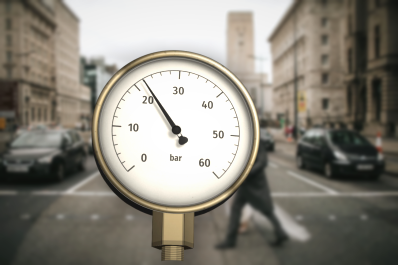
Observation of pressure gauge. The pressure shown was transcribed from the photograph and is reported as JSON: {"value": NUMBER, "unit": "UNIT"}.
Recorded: {"value": 22, "unit": "bar"}
